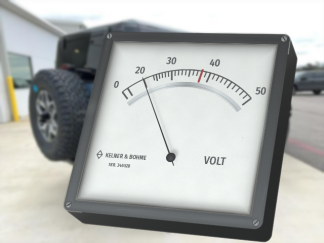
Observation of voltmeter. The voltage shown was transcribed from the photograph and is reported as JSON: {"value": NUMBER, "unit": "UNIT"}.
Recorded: {"value": 20, "unit": "V"}
